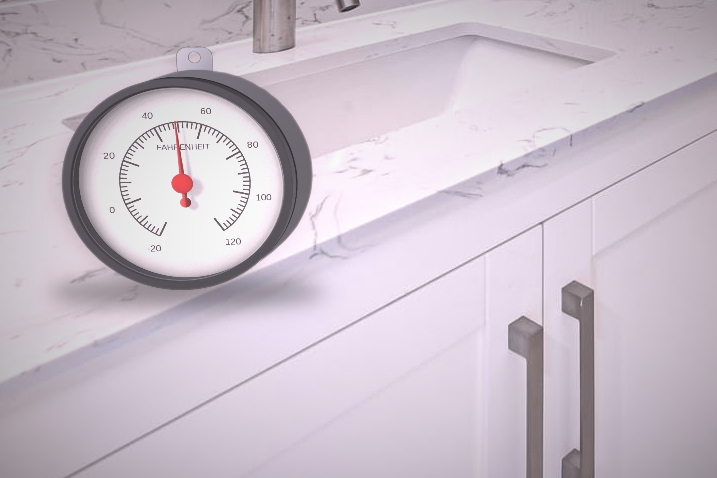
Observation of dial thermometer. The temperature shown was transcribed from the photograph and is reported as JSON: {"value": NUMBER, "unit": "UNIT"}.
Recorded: {"value": 50, "unit": "°F"}
